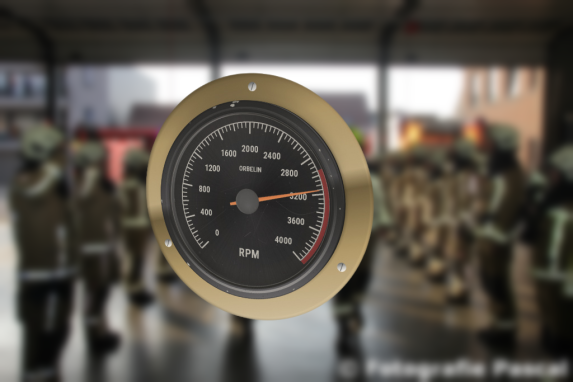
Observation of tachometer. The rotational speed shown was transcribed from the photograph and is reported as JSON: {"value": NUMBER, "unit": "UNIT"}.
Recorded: {"value": 3150, "unit": "rpm"}
